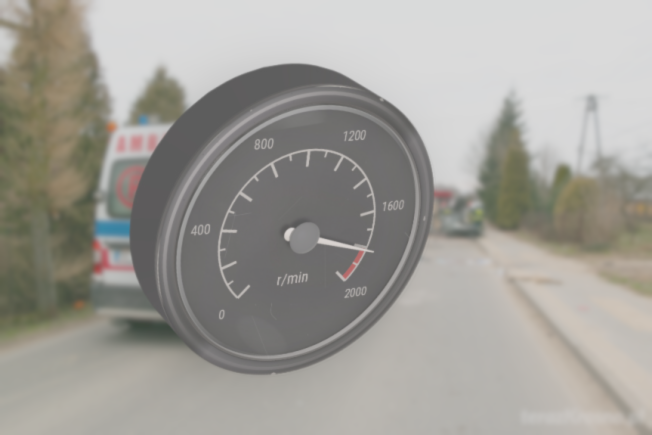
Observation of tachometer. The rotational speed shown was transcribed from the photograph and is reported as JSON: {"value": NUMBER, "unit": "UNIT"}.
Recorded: {"value": 1800, "unit": "rpm"}
